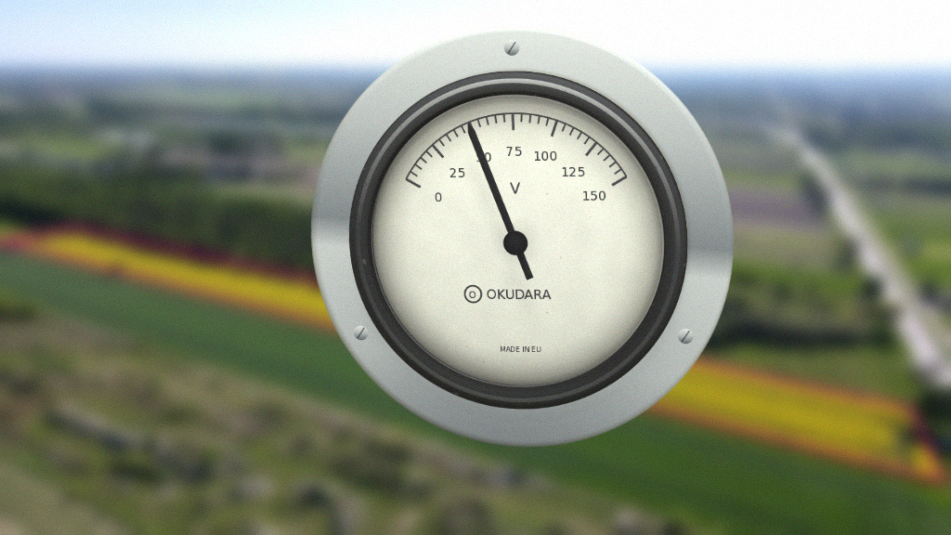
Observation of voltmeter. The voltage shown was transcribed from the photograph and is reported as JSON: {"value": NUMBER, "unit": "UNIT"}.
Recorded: {"value": 50, "unit": "V"}
